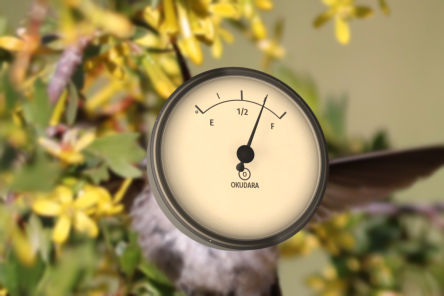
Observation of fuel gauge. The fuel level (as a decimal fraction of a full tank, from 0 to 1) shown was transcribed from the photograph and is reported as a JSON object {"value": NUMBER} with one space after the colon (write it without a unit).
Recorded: {"value": 0.75}
